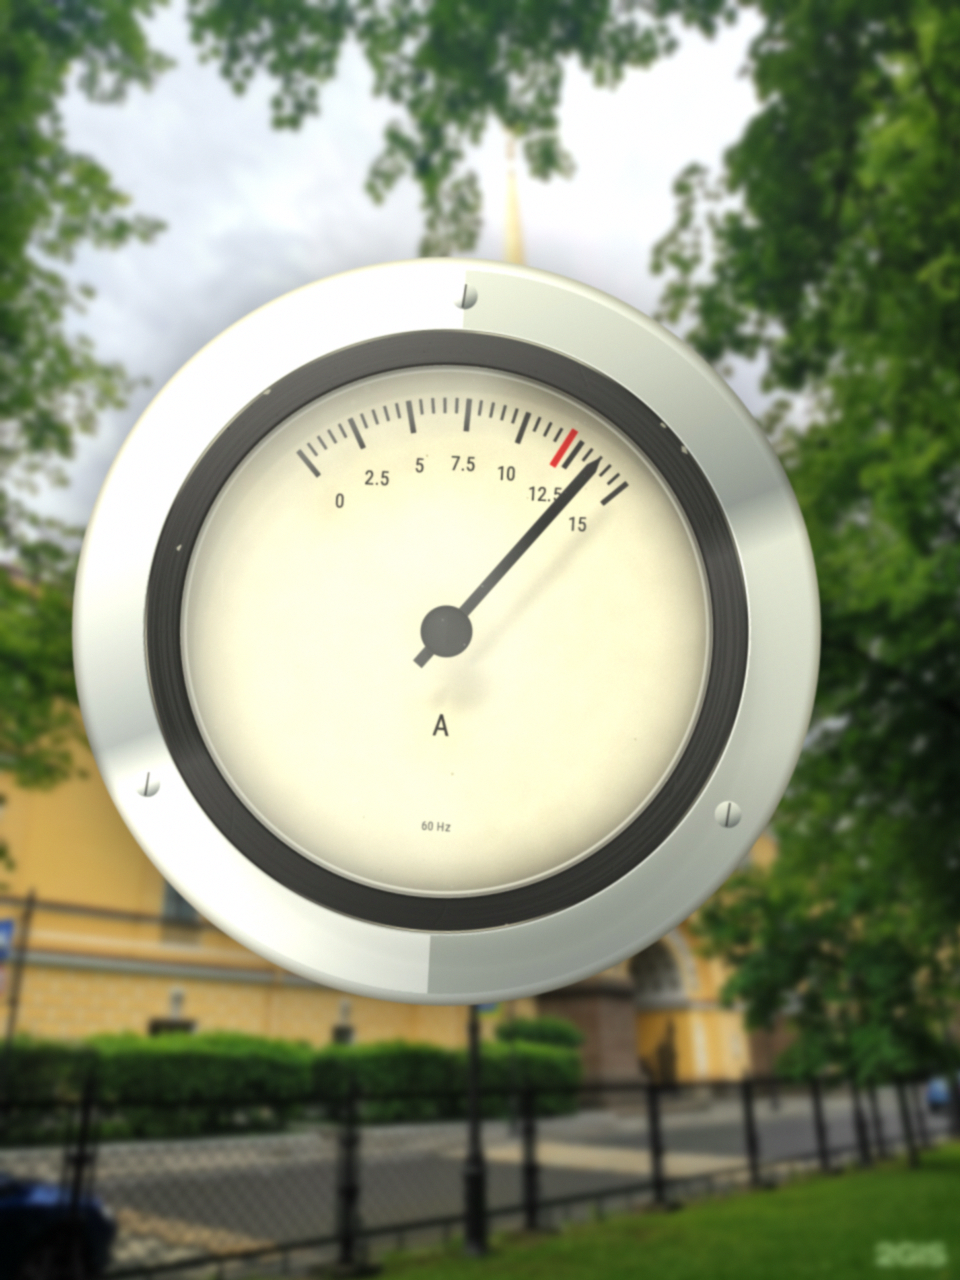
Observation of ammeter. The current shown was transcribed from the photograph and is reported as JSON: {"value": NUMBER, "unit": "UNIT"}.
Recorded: {"value": 13.5, "unit": "A"}
